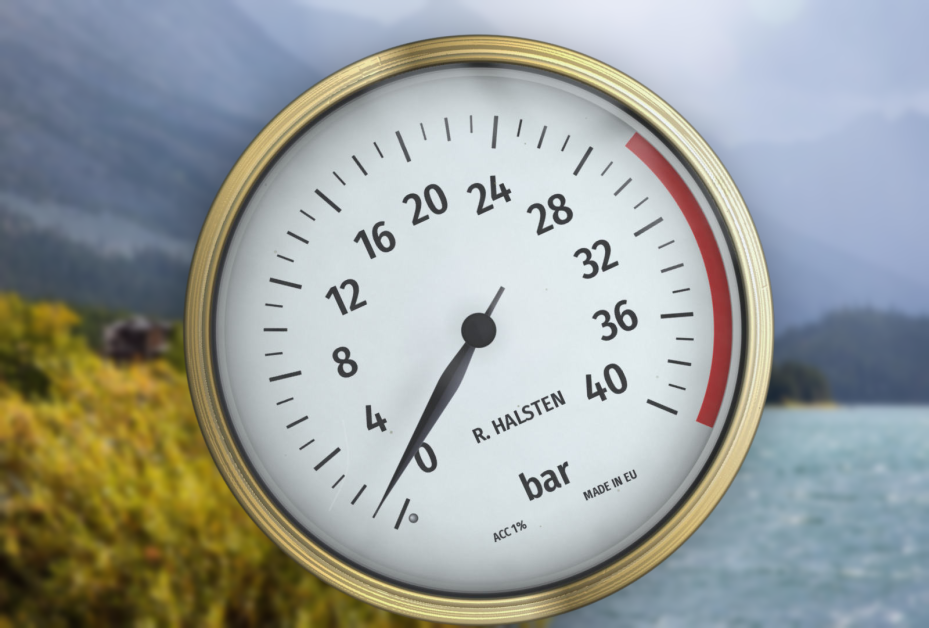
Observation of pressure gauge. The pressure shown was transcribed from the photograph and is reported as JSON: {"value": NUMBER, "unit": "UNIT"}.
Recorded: {"value": 1, "unit": "bar"}
